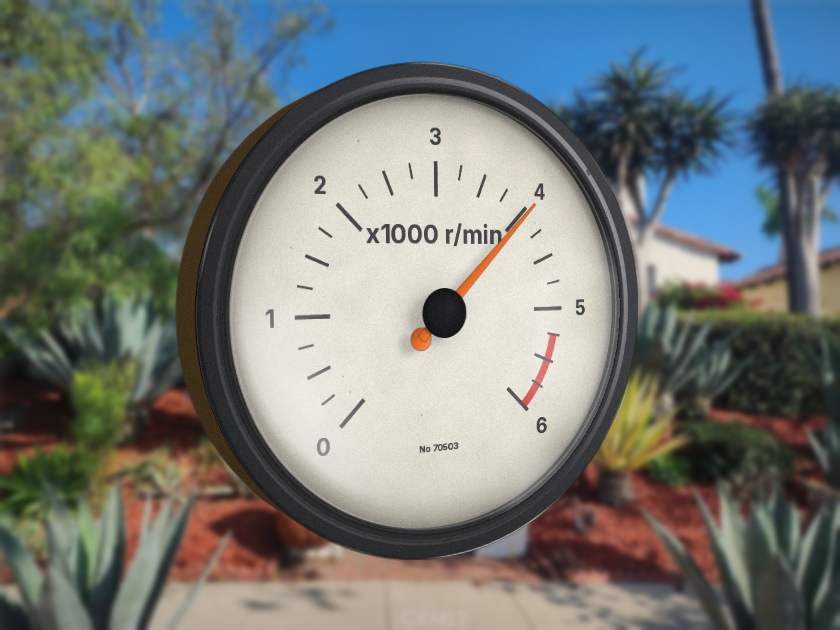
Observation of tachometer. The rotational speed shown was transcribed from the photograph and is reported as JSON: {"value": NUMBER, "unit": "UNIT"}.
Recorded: {"value": 4000, "unit": "rpm"}
